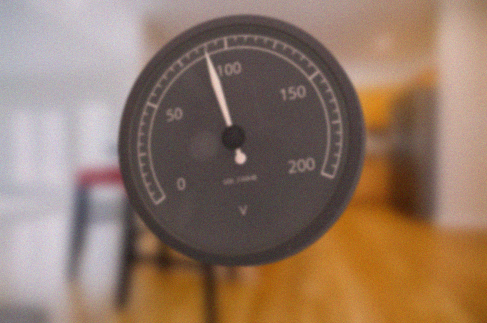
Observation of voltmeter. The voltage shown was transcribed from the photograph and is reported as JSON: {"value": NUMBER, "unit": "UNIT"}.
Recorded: {"value": 90, "unit": "V"}
